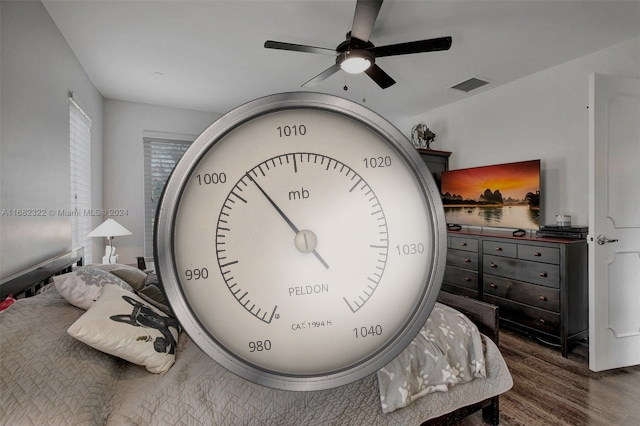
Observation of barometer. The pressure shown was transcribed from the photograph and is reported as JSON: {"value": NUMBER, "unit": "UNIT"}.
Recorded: {"value": 1003, "unit": "mbar"}
